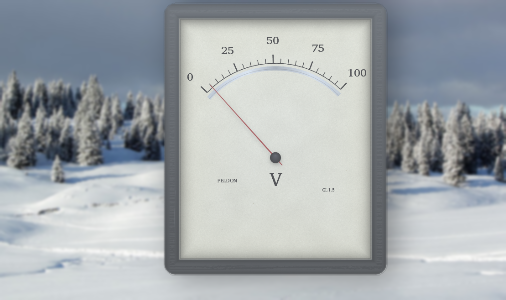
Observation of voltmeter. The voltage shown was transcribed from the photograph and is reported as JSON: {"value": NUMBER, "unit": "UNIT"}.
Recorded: {"value": 5, "unit": "V"}
